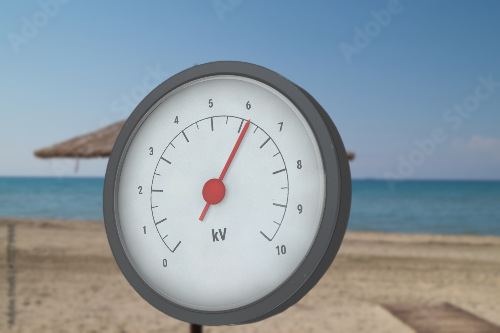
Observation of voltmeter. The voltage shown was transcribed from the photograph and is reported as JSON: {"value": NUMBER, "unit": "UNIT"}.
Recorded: {"value": 6.25, "unit": "kV"}
